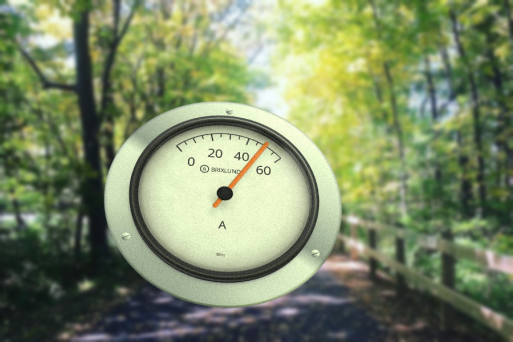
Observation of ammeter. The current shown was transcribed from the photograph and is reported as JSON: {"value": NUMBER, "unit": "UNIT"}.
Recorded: {"value": 50, "unit": "A"}
